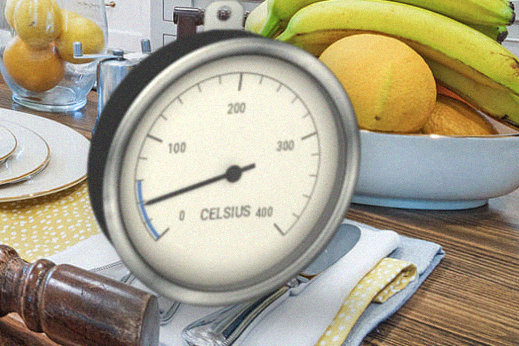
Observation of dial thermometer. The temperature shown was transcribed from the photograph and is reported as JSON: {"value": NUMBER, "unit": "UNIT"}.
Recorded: {"value": 40, "unit": "°C"}
